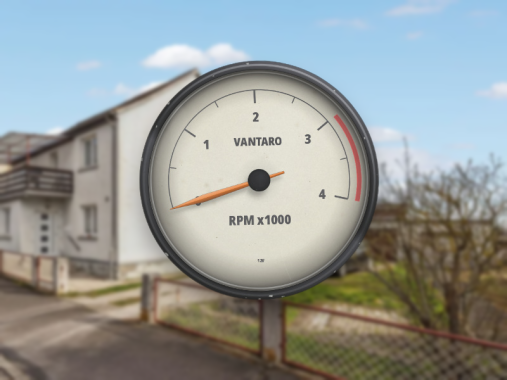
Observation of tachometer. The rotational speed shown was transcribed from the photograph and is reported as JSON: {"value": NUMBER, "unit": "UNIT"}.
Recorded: {"value": 0, "unit": "rpm"}
